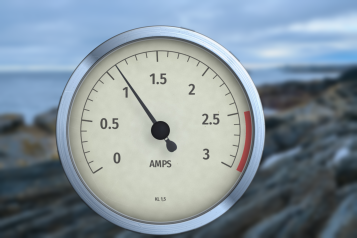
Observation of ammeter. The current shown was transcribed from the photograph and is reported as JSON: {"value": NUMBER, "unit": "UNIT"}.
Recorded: {"value": 1.1, "unit": "A"}
